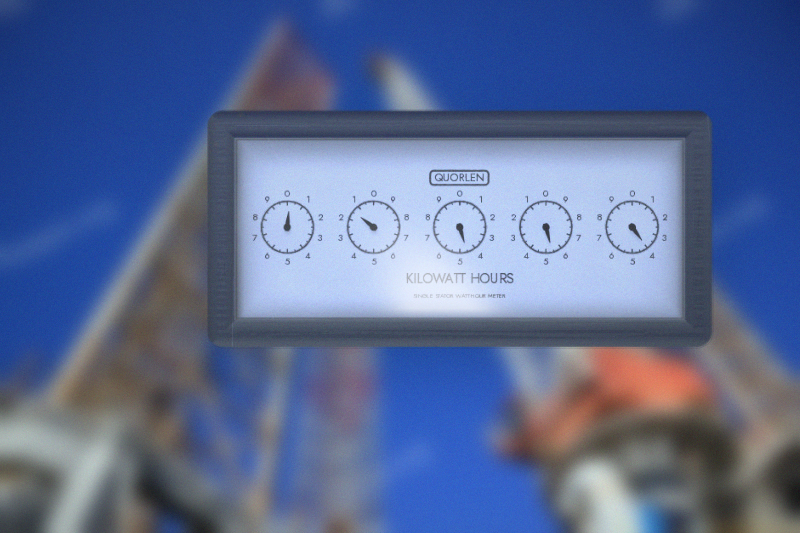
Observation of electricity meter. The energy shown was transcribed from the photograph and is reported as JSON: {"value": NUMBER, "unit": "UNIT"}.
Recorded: {"value": 1454, "unit": "kWh"}
